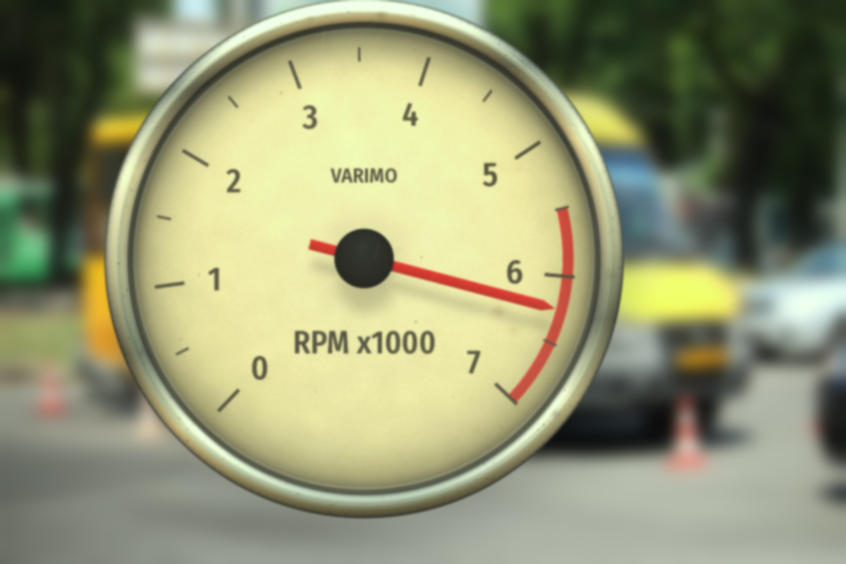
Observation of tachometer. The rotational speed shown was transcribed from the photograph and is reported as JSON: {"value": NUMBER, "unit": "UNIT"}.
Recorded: {"value": 6250, "unit": "rpm"}
